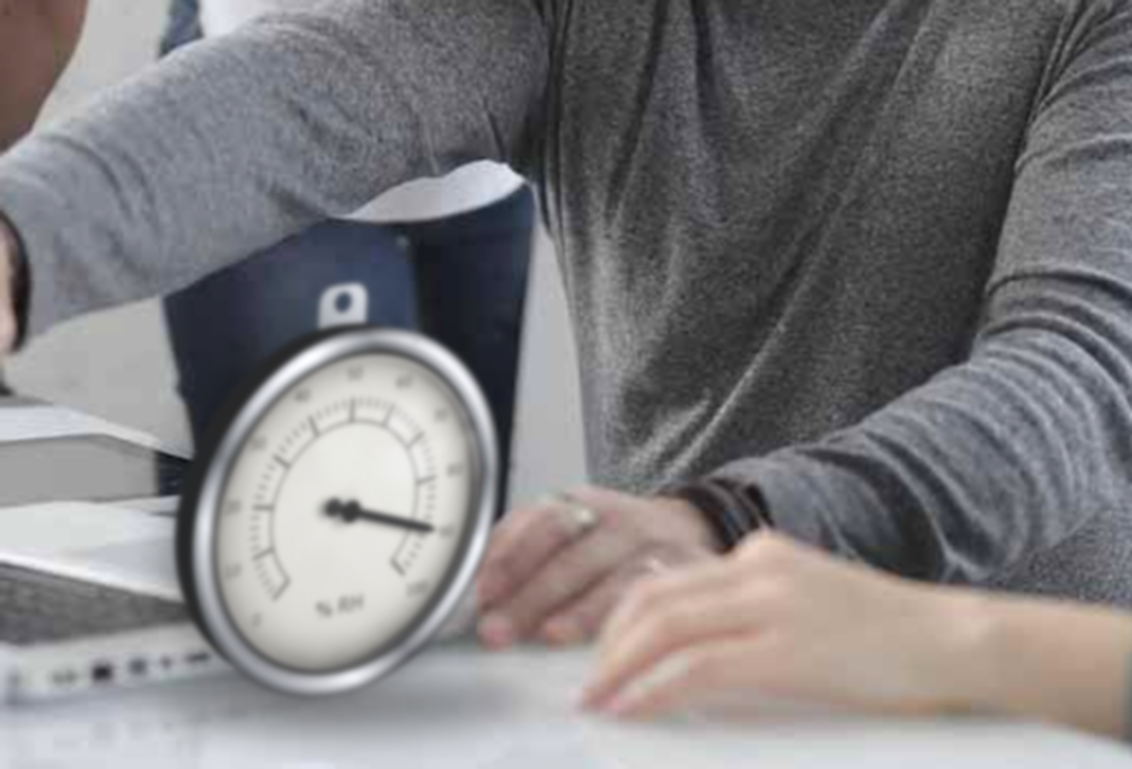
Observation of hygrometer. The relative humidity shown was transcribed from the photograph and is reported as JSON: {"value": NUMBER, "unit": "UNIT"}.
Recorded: {"value": 90, "unit": "%"}
